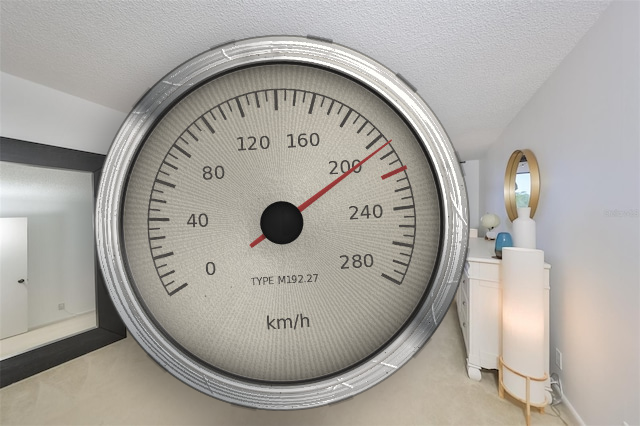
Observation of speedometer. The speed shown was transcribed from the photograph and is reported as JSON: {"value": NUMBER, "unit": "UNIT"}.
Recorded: {"value": 205, "unit": "km/h"}
